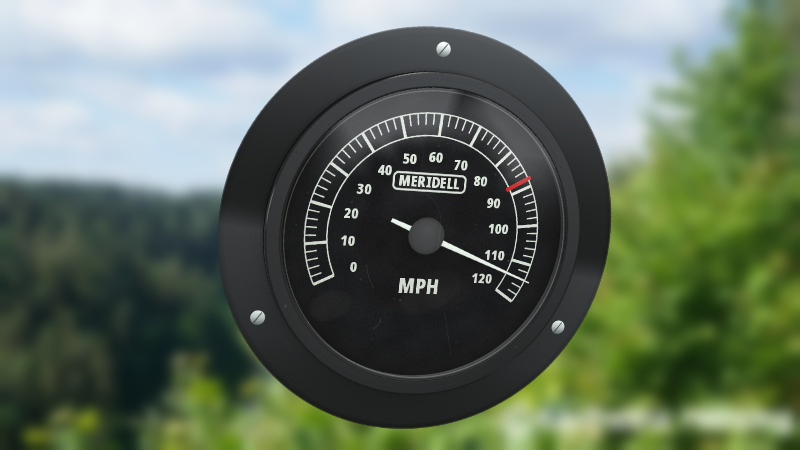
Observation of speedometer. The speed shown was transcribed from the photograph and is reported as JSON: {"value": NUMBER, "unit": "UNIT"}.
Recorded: {"value": 114, "unit": "mph"}
